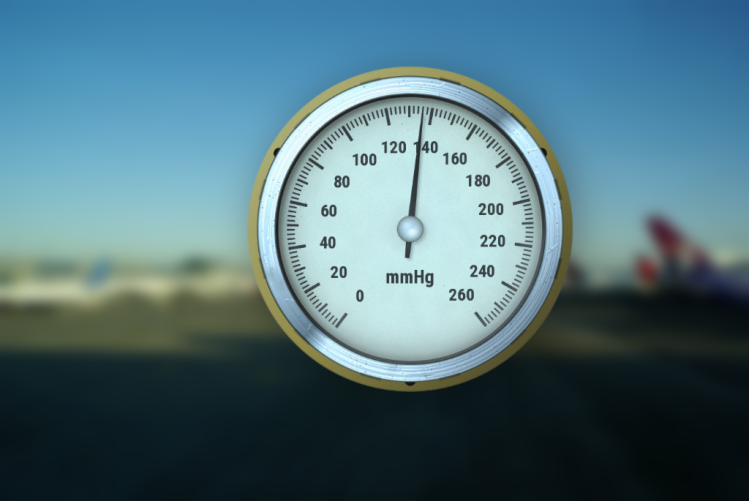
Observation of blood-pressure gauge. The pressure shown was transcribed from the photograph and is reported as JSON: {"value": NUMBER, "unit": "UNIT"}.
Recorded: {"value": 136, "unit": "mmHg"}
